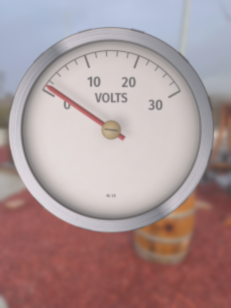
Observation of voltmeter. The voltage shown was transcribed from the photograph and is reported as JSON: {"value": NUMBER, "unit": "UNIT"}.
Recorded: {"value": 1, "unit": "V"}
